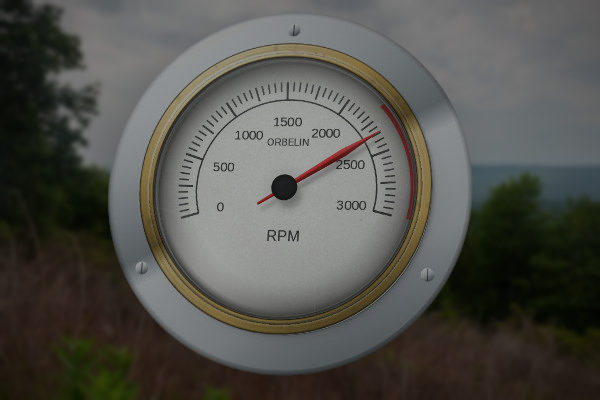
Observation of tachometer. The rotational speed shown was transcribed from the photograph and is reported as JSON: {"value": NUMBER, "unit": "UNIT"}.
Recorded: {"value": 2350, "unit": "rpm"}
